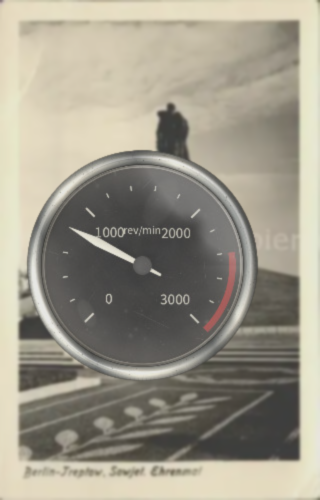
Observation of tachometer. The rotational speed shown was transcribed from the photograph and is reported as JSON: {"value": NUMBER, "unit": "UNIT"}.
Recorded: {"value": 800, "unit": "rpm"}
